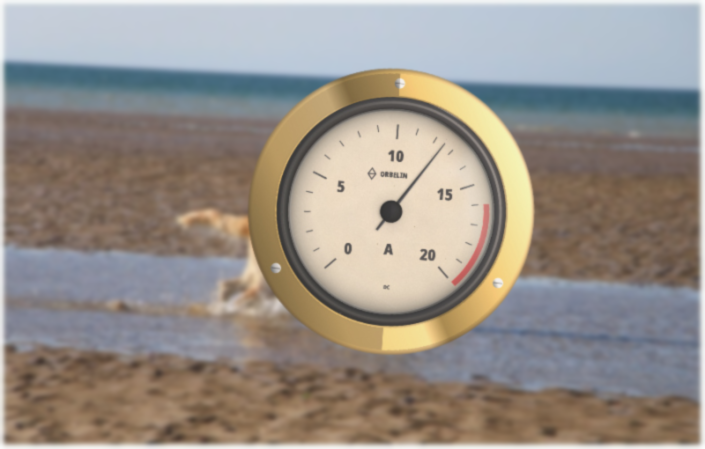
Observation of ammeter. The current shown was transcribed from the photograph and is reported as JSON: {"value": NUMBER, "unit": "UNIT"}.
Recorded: {"value": 12.5, "unit": "A"}
